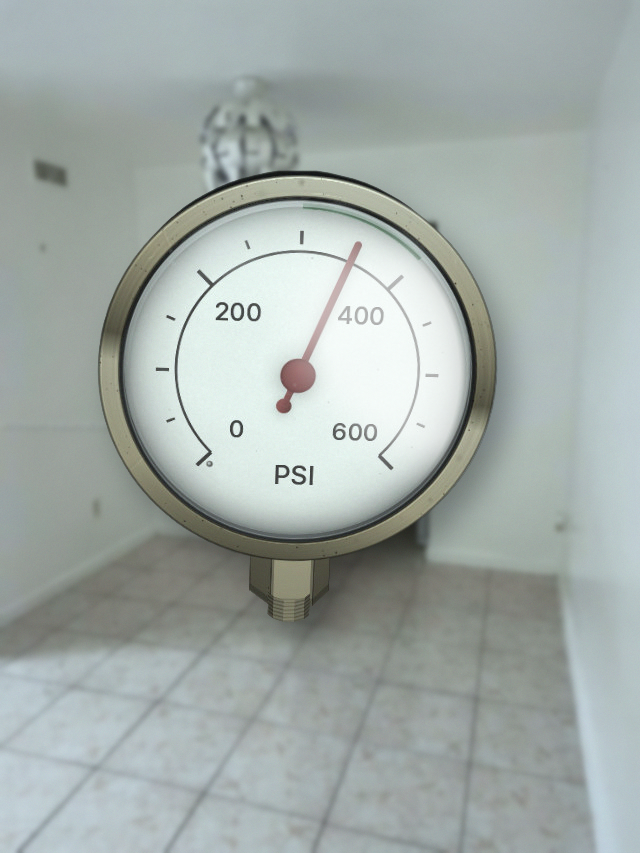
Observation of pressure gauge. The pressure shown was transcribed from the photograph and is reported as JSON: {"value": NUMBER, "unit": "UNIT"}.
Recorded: {"value": 350, "unit": "psi"}
